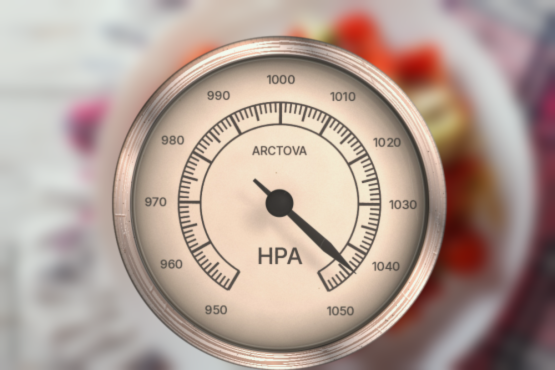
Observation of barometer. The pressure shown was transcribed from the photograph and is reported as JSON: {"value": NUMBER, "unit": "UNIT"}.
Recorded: {"value": 1044, "unit": "hPa"}
